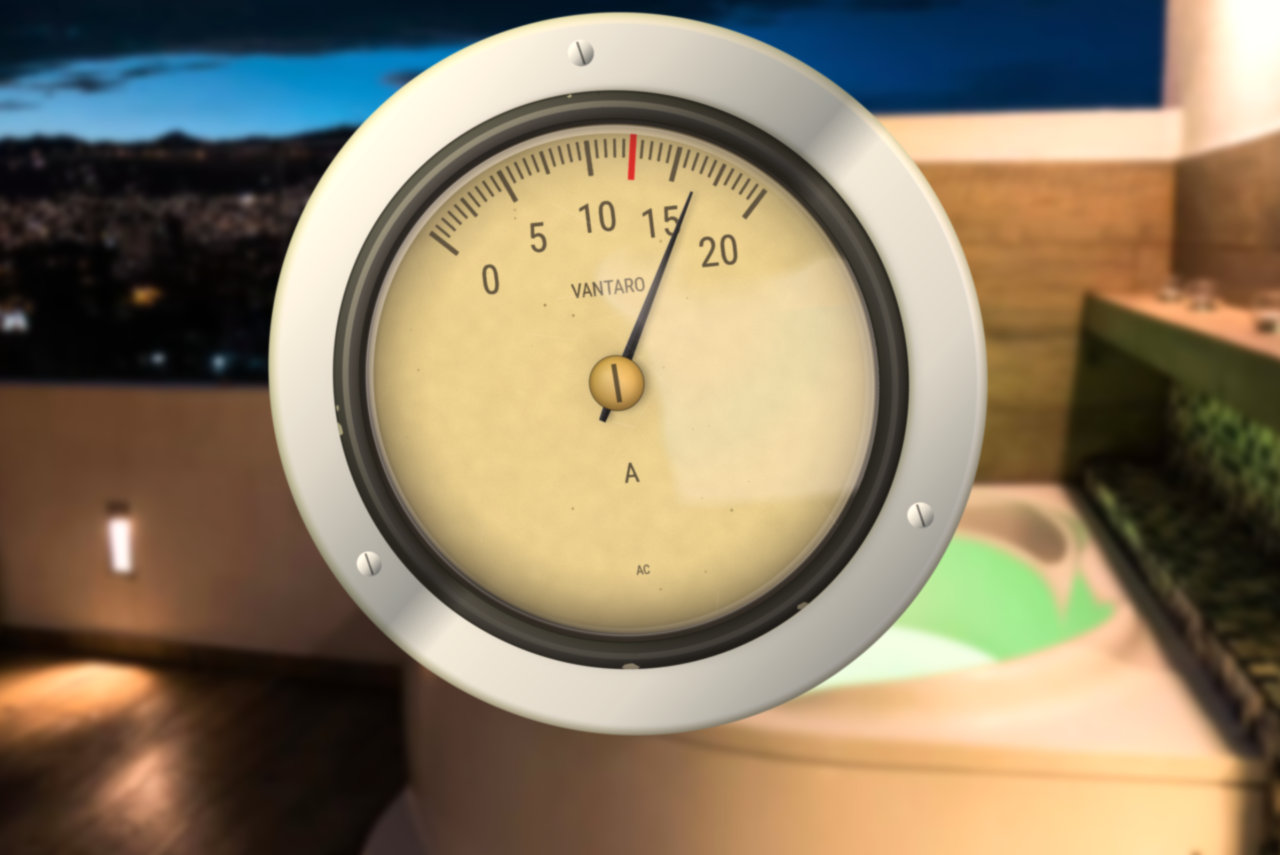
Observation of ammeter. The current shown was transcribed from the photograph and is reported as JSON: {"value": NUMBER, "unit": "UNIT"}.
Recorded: {"value": 16.5, "unit": "A"}
